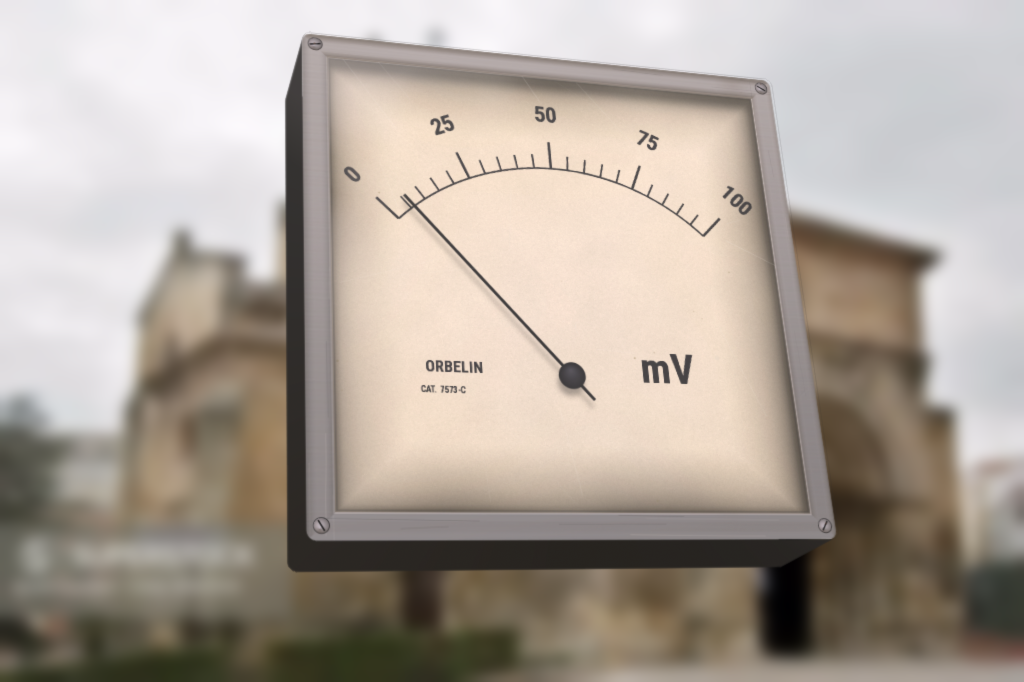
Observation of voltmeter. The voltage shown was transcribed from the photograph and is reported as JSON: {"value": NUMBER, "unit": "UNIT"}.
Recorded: {"value": 5, "unit": "mV"}
